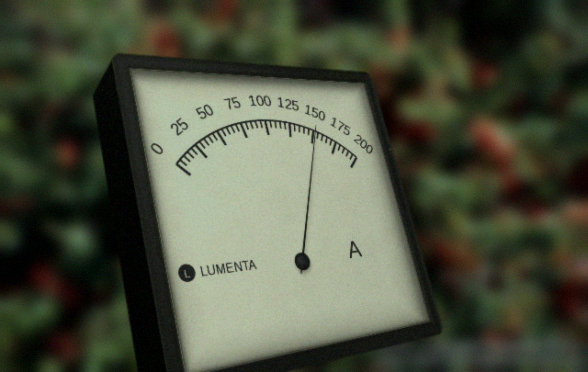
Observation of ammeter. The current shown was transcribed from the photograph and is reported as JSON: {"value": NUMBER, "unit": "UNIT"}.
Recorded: {"value": 150, "unit": "A"}
